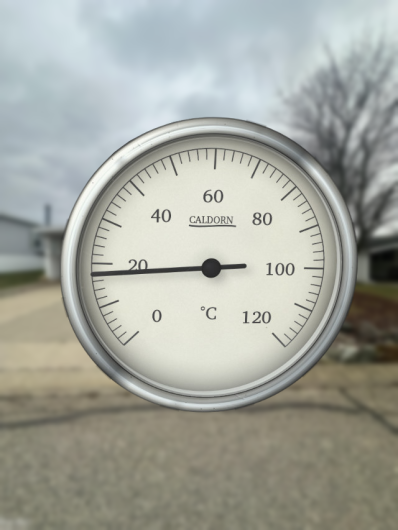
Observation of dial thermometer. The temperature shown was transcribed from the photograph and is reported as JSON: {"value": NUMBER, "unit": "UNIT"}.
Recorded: {"value": 18, "unit": "°C"}
